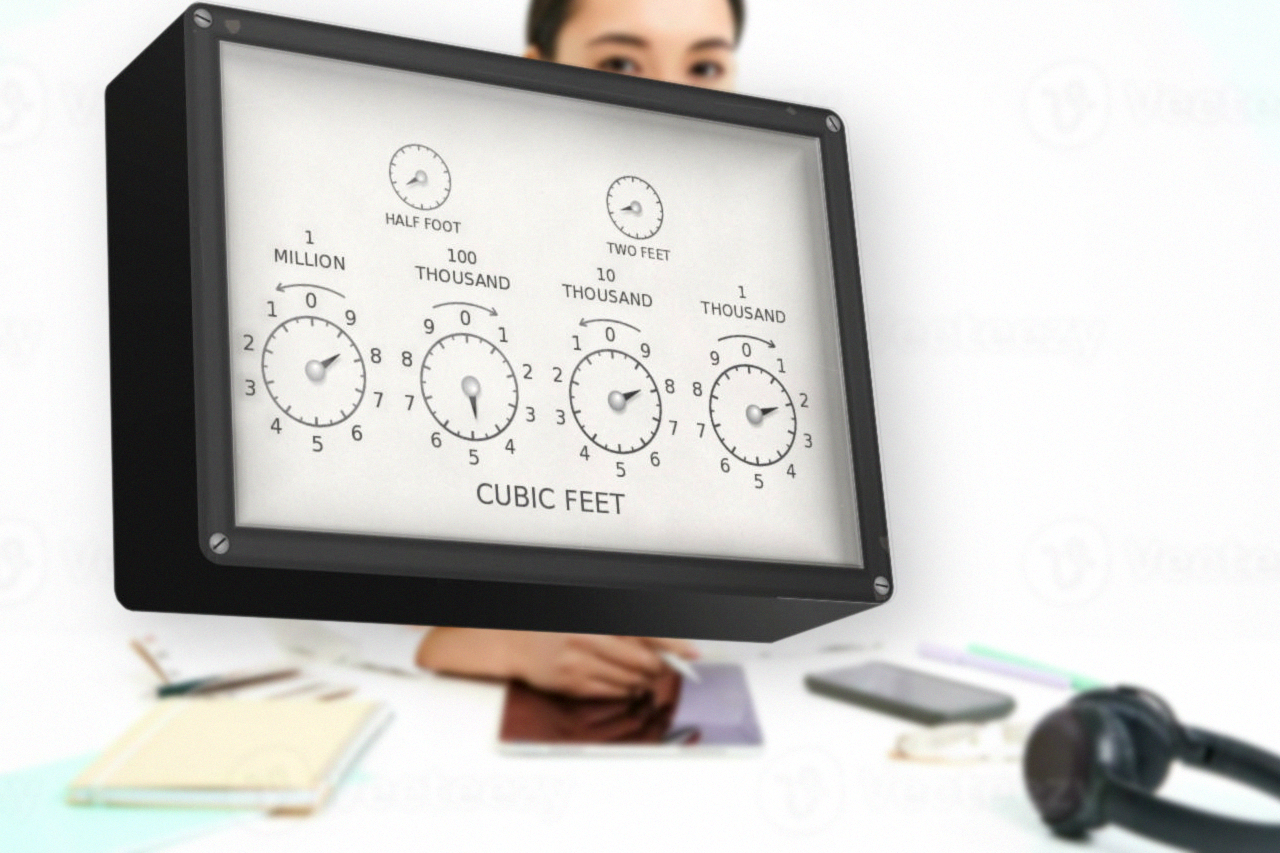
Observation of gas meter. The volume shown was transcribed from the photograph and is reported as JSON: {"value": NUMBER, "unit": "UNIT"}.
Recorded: {"value": 848200, "unit": "ft³"}
